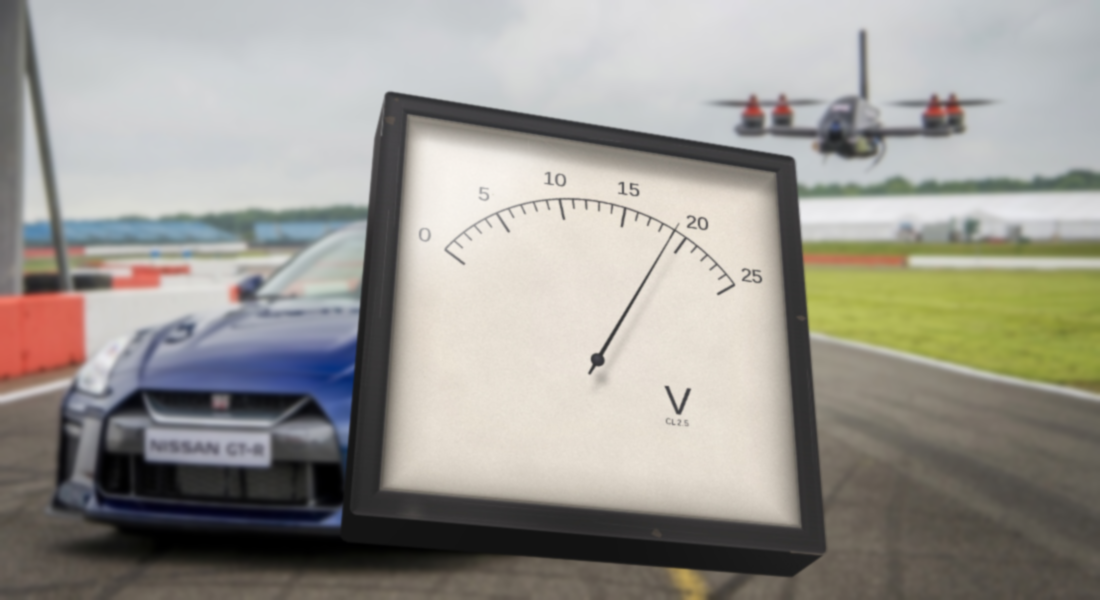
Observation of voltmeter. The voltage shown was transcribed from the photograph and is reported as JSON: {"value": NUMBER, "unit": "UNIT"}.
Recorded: {"value": 19, "unit": "V"}
